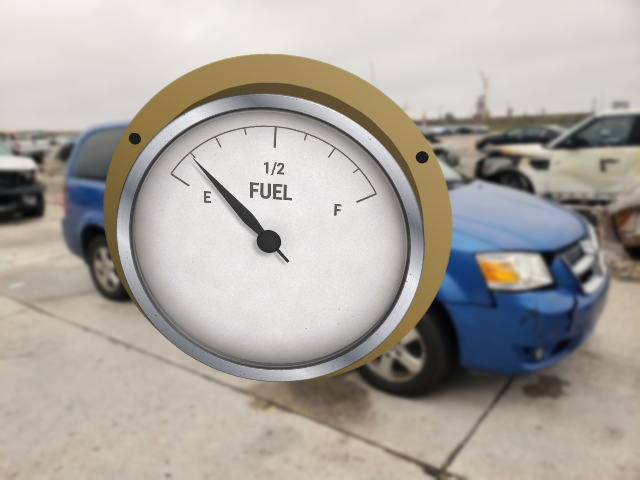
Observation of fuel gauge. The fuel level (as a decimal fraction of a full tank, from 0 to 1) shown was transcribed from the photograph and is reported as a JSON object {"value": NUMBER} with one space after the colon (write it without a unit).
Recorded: {"value": 0.125}
